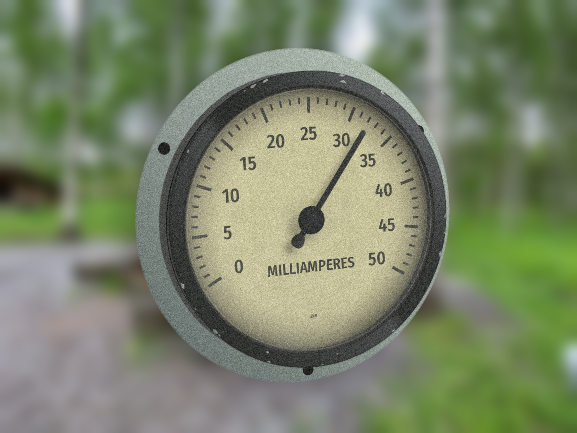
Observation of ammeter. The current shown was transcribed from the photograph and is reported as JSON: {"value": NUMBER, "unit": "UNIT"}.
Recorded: {"value": 32, "unit": "mA"}
